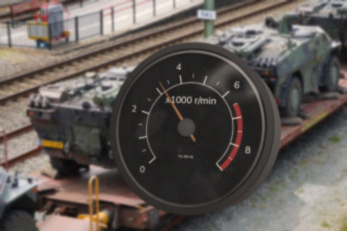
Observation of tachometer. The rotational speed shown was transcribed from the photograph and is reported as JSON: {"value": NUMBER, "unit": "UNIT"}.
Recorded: {"value": 3250, "unit": "rpm"}
